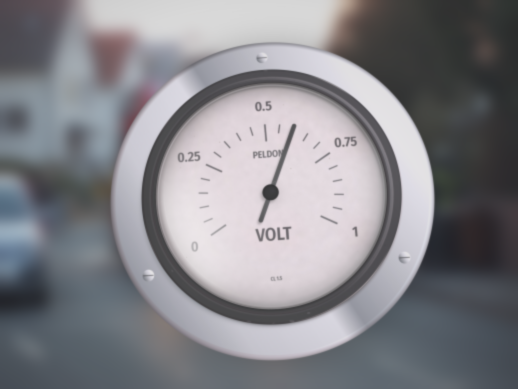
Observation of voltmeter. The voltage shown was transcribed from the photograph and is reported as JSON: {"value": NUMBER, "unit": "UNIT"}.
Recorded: {"value": 0.6, "unit": "V"}
